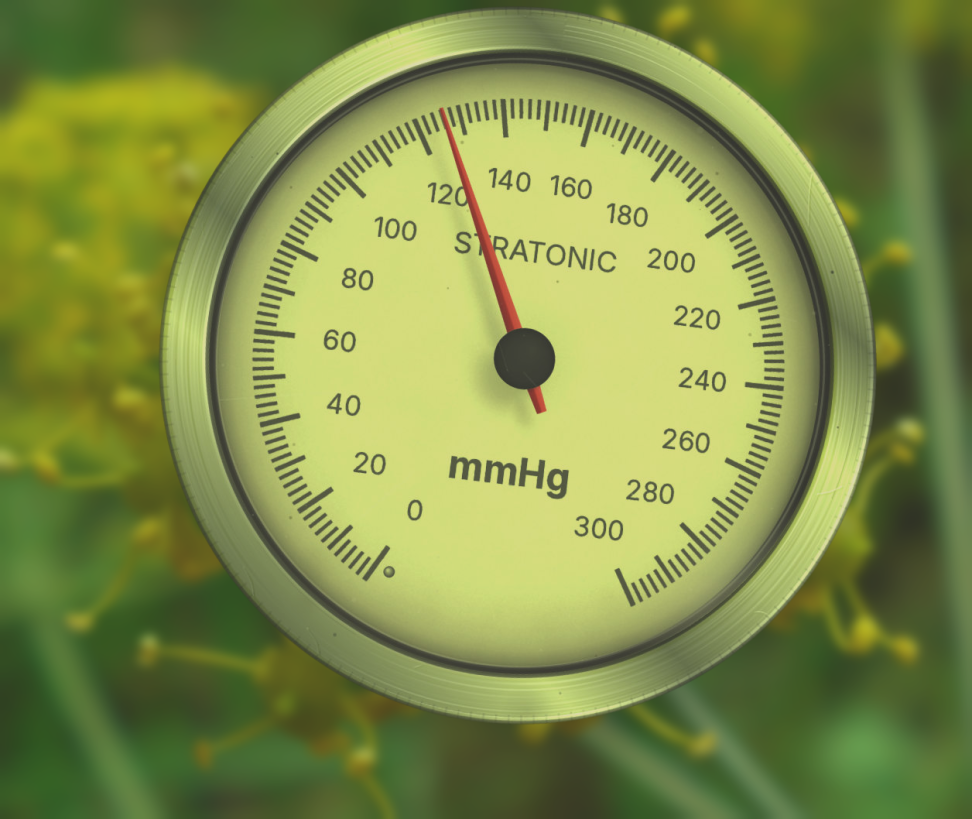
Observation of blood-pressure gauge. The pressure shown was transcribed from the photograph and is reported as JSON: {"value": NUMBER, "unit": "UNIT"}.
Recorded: {"value": 126, "unit": "mmHg"}
